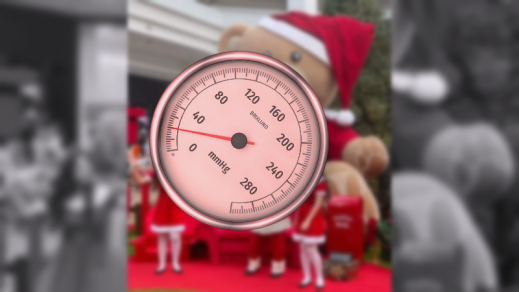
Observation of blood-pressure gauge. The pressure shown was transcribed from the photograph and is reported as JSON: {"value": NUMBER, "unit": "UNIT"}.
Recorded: {"value": 20, "unit": "mmHg"}
